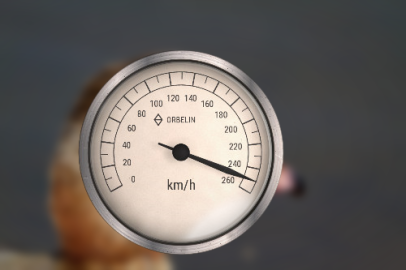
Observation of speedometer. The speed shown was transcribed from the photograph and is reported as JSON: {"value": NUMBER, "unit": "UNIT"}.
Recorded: {"value": 250, "unit": "km/h"}
